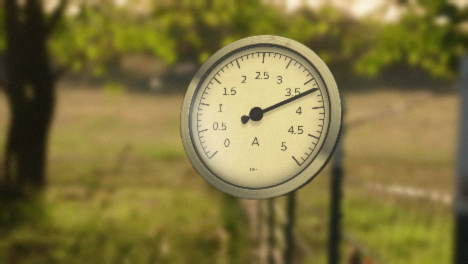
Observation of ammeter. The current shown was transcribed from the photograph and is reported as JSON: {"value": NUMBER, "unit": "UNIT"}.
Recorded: {"value": 3.7, "unit": "A"}
